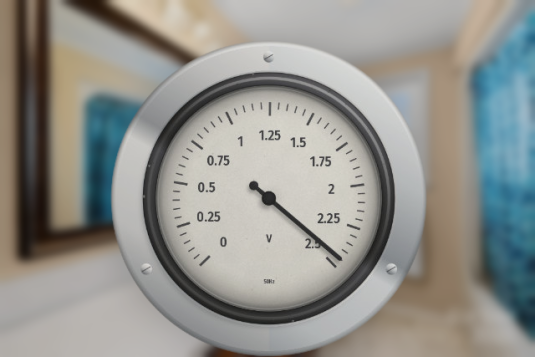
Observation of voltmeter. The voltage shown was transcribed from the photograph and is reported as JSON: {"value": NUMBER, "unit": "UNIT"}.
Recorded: {"value": 2.45, "unit": "V"}
